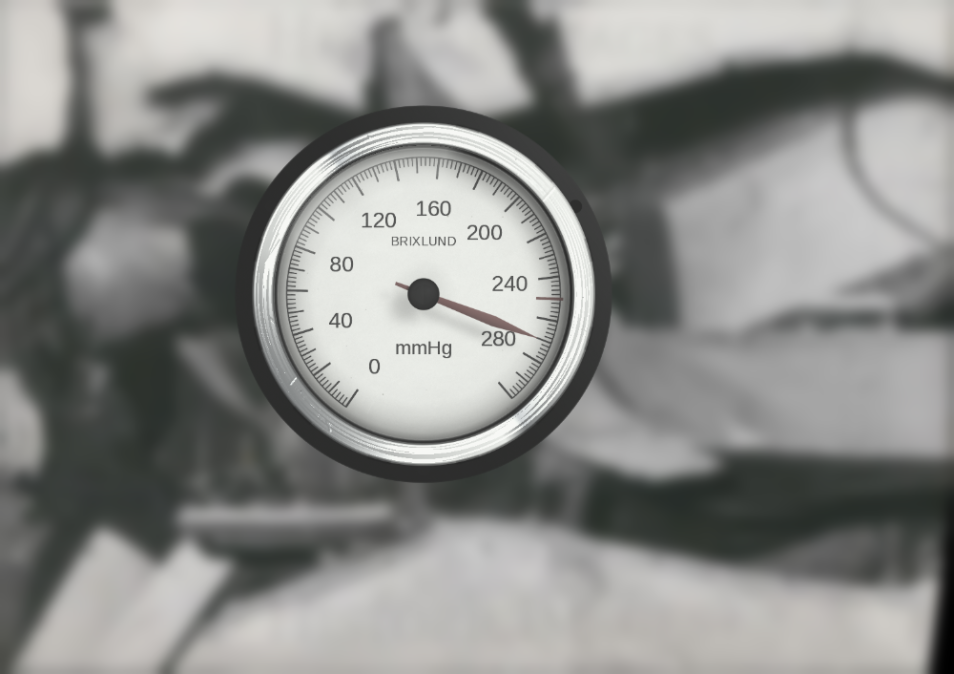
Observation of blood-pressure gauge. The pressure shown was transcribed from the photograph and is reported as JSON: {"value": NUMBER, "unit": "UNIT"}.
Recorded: {"value": 270, "unit": "mmHg"}
